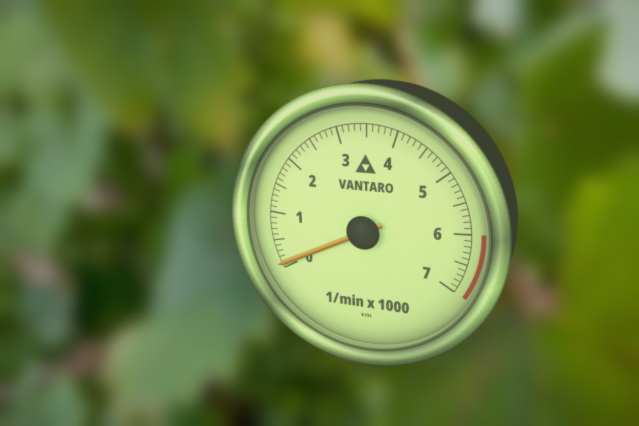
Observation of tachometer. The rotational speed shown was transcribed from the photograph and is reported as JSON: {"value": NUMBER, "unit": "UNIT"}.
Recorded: {"value": 100, "unit": "rpm"}
